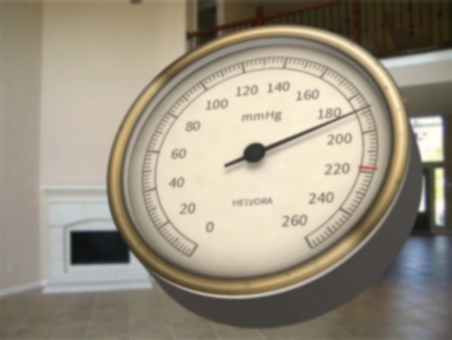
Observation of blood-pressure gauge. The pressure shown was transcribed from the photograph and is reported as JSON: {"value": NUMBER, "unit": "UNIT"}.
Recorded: {"value": 190, "unit": "mmHg"}
